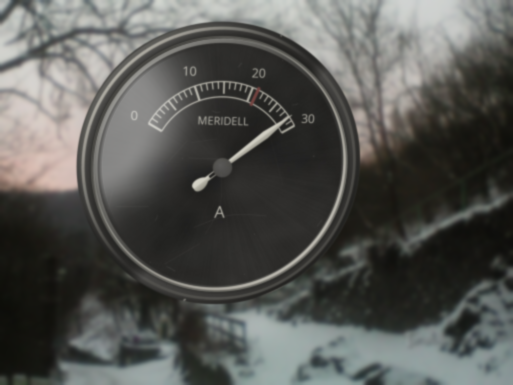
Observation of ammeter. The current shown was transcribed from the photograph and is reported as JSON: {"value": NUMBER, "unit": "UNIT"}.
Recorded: {"value": 28, "unit": "A"}
